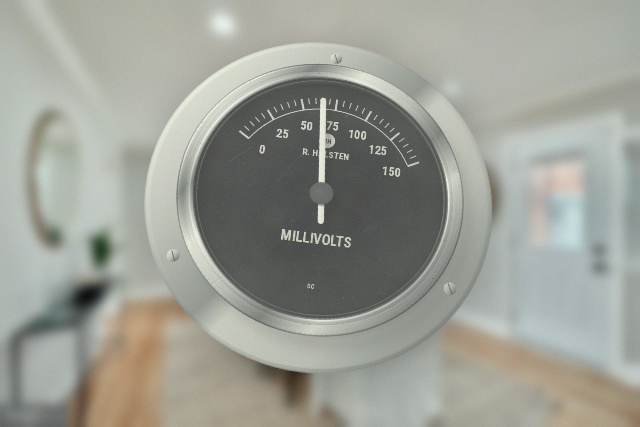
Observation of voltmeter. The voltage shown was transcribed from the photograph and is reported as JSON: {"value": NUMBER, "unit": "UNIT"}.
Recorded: {"value": 65, "unit": "mV"}
